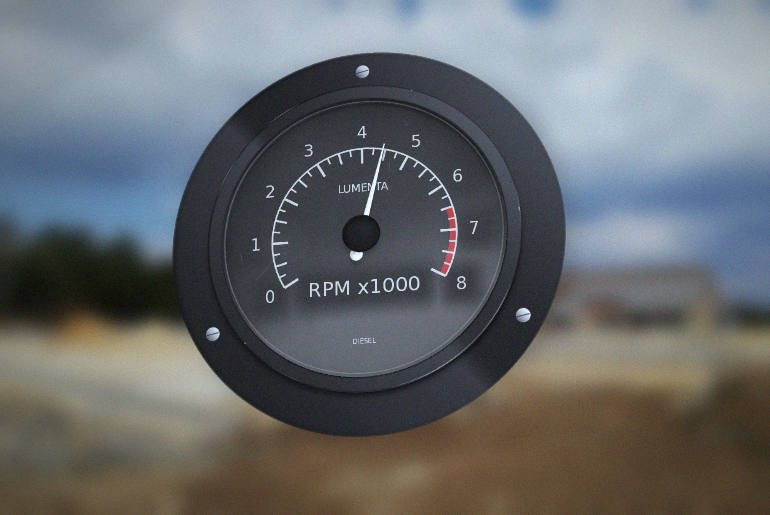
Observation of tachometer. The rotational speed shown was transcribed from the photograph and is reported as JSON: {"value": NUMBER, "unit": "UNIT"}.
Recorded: {"value": 4500, "unit": "rpm"}
